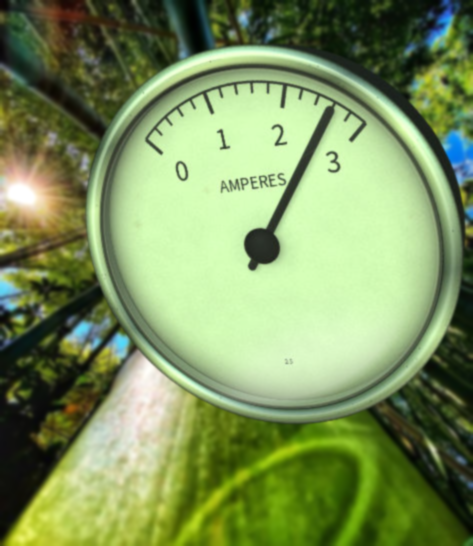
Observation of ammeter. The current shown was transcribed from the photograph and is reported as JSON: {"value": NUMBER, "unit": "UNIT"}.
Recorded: {"value": 2.6, "unit": "A"}
